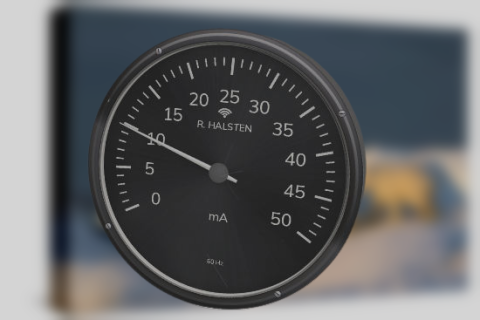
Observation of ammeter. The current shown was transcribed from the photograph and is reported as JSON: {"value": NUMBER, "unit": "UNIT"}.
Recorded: {"value": 10, "unit": "mA"}
